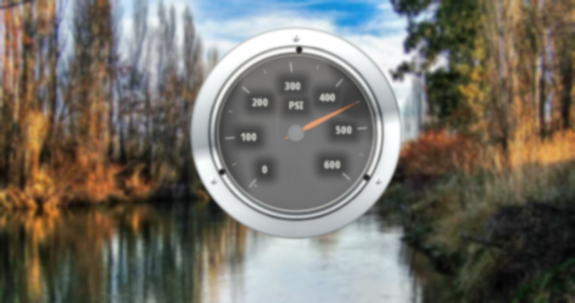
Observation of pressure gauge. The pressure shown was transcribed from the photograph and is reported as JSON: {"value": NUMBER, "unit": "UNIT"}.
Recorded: {"value": 450, "unit": "psi"}
